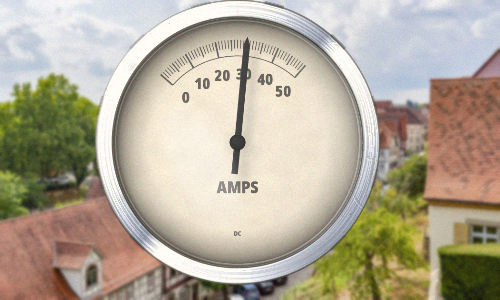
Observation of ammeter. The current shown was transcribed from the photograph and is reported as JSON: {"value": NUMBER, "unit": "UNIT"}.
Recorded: {"value": 30, "unit": "A"}
